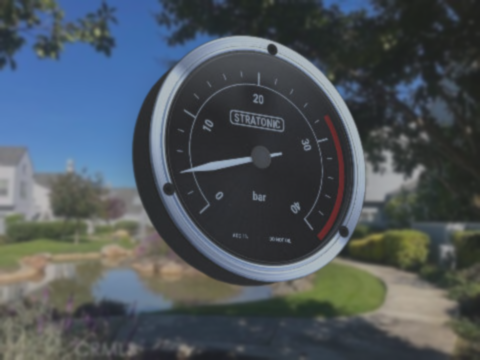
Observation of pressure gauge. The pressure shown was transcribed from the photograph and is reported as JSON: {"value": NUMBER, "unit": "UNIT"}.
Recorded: {"value": 4, "unit": "bar"}
